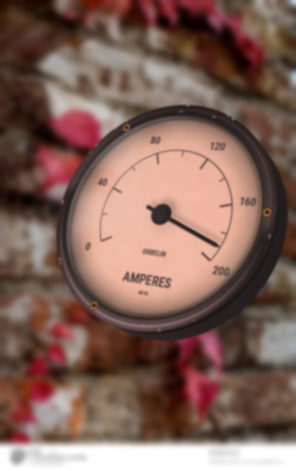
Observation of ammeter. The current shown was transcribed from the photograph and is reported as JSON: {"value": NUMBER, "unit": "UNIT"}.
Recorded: {"value": 190, "unit": "A"}
